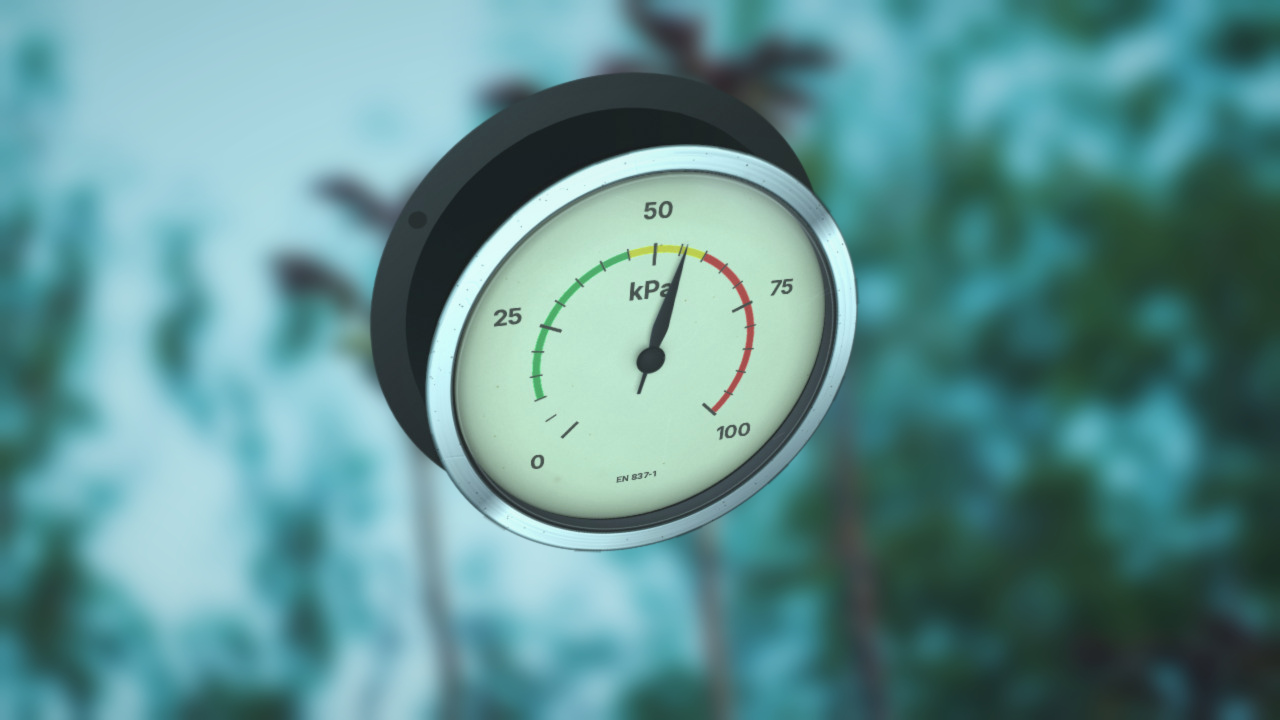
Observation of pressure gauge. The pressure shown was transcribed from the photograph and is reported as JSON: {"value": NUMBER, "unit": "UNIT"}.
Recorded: {"value": 55, "unit": "kPa"}
